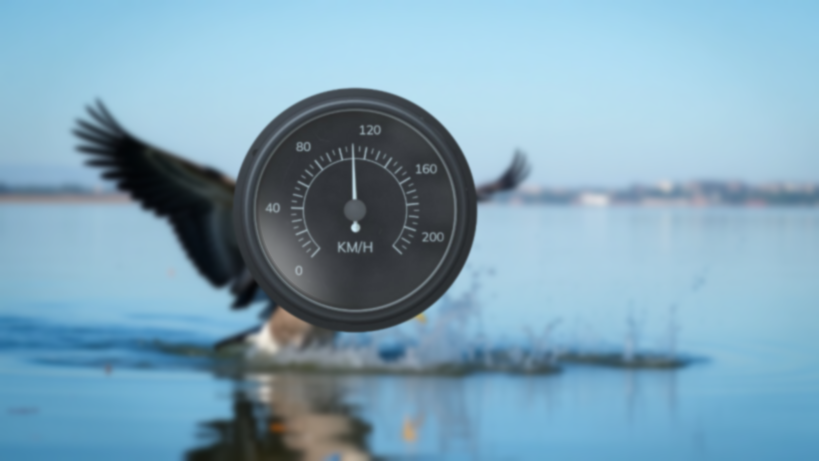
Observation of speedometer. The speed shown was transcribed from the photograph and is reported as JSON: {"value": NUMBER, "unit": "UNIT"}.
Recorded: {"value": 110, "unit": "km/h"}
